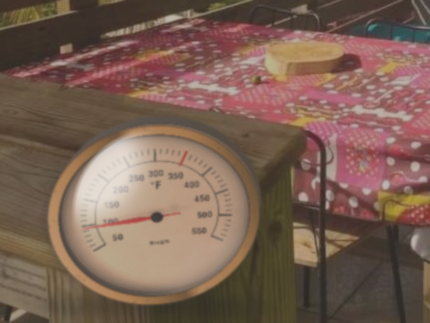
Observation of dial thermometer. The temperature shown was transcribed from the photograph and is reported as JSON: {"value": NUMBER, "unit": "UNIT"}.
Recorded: {"value": 100, "unit": "°F"}
